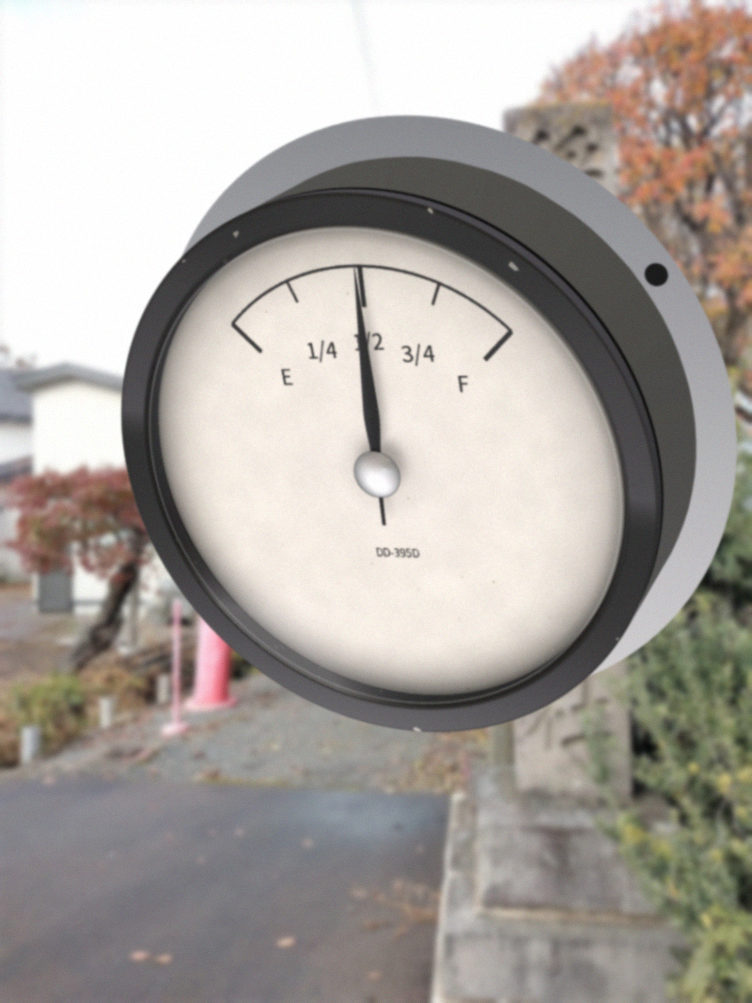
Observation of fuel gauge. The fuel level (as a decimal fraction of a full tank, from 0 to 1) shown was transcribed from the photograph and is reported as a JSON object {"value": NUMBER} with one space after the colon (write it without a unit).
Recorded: {"value": 0.5}
